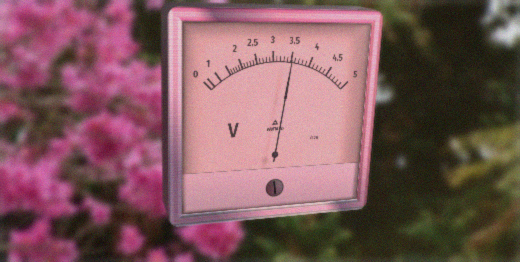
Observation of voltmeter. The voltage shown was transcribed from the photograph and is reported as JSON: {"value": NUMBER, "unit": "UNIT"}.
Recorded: {"value": 3.5, "unit": "V"}
